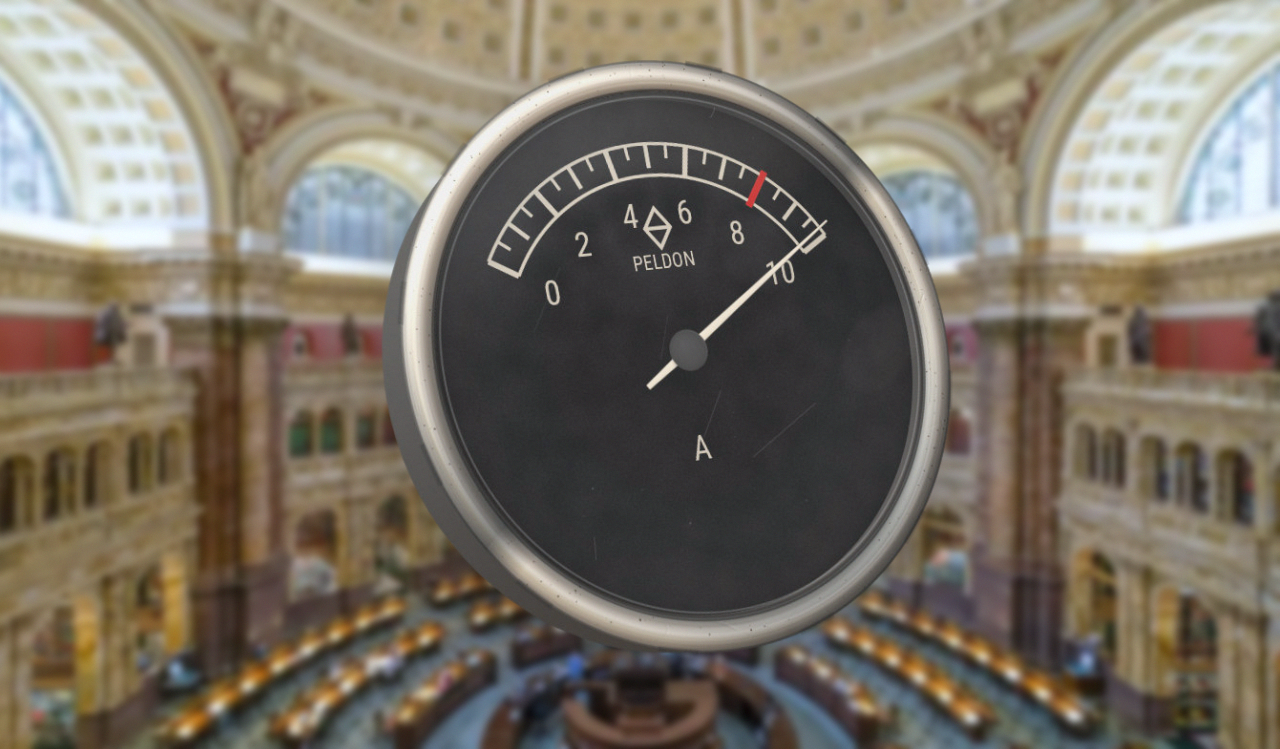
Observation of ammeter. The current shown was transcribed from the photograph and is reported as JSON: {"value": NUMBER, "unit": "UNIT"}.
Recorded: {"value": 9.75, "unit": "A"}
